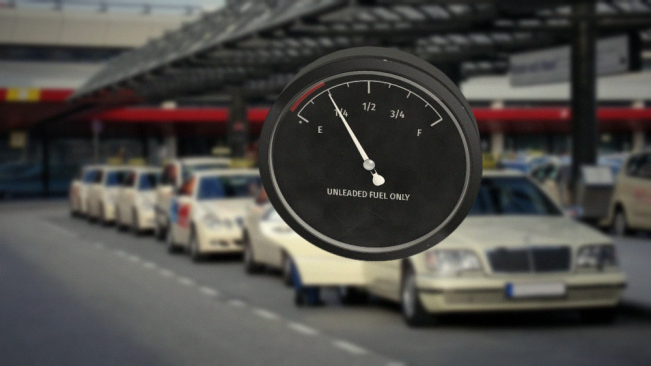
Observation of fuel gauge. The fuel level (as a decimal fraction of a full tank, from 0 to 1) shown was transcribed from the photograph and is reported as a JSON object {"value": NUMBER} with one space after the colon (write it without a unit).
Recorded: {"value": 0.25}
